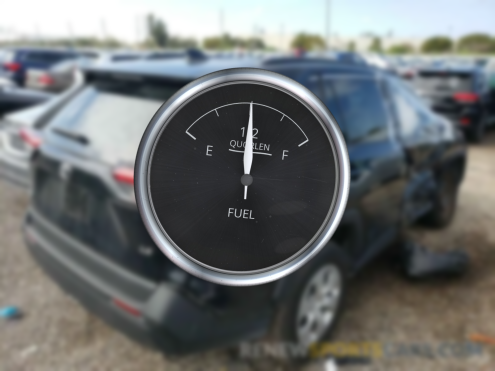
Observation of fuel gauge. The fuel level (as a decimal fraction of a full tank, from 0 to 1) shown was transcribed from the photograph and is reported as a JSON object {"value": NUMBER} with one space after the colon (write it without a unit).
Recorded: {"value": 0.5}
